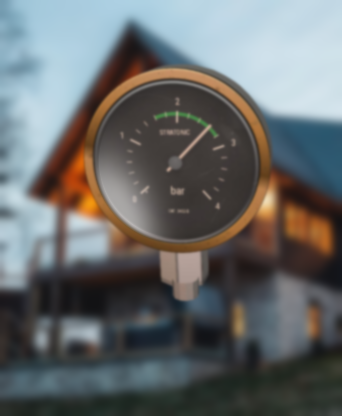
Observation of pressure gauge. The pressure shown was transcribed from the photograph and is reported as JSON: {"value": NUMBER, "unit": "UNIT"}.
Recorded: {"value": 2.6, "unit": "bar"}
